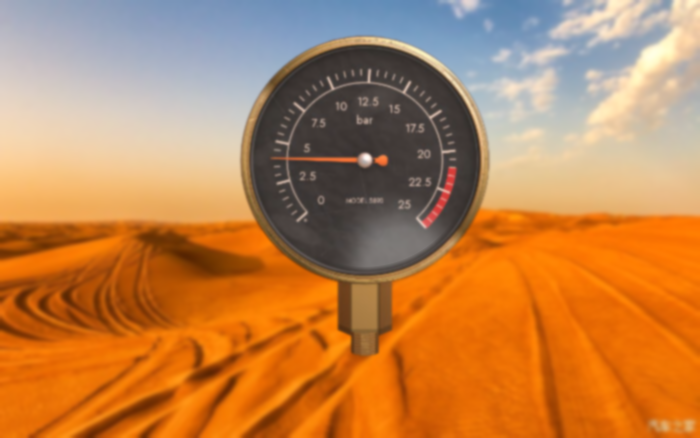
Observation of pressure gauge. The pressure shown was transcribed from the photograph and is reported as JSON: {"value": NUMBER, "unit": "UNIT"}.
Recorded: {"value": 4, "unit": "bar"}
